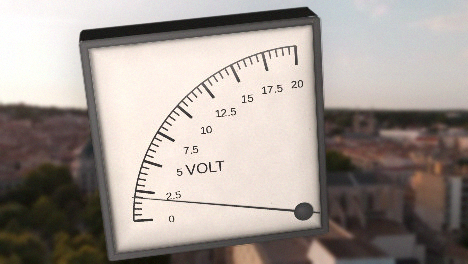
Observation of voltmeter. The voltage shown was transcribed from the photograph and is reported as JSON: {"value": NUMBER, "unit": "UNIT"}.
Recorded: {"value": 2, "unit": "V"}
